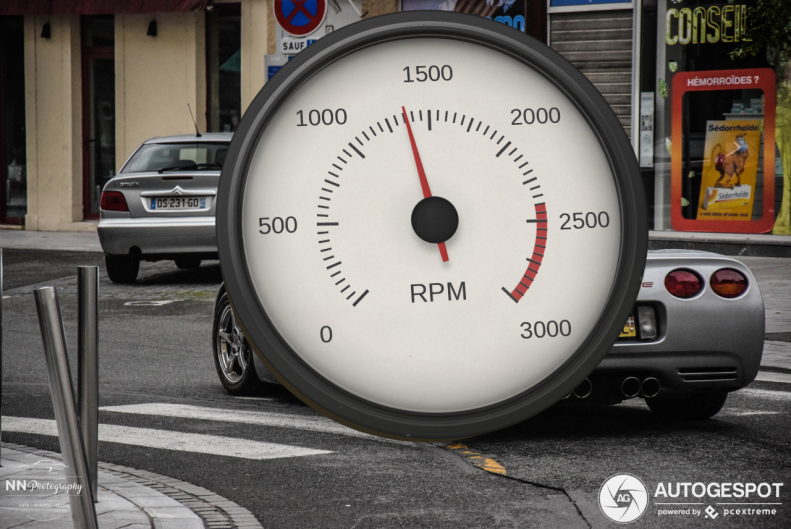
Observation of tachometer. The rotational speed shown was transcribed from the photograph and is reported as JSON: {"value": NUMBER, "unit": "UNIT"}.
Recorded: {"value": 1350, "unit": "rpm"}
